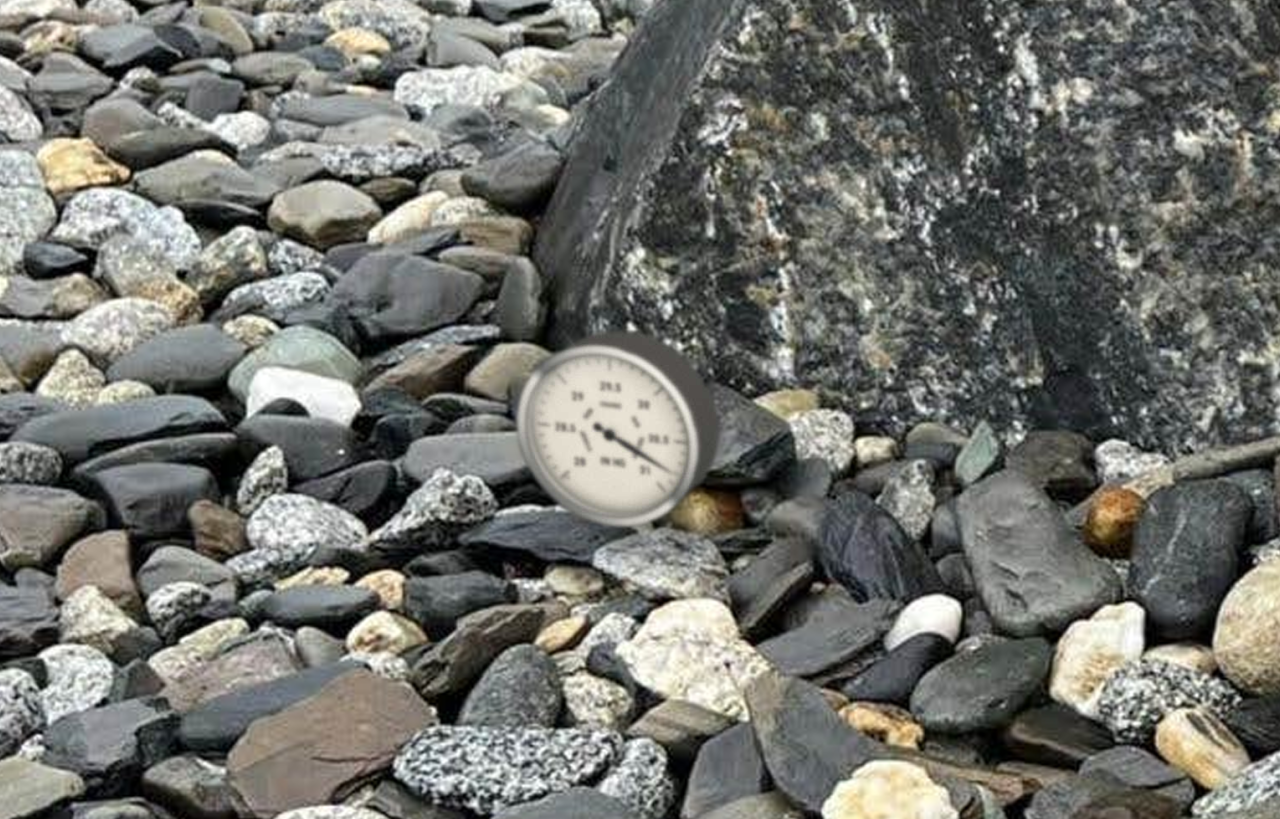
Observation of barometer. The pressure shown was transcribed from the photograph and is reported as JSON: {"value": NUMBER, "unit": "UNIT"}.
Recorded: {"value": 30.8, "unit": "inHg"}
